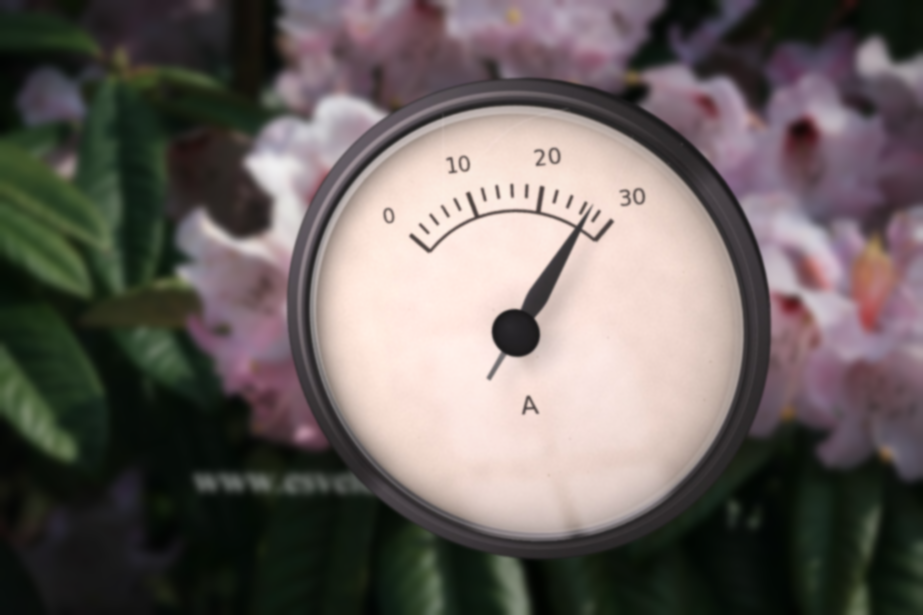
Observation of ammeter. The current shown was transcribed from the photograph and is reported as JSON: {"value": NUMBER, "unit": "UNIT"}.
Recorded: {"value": 27, "unit": "A"}
